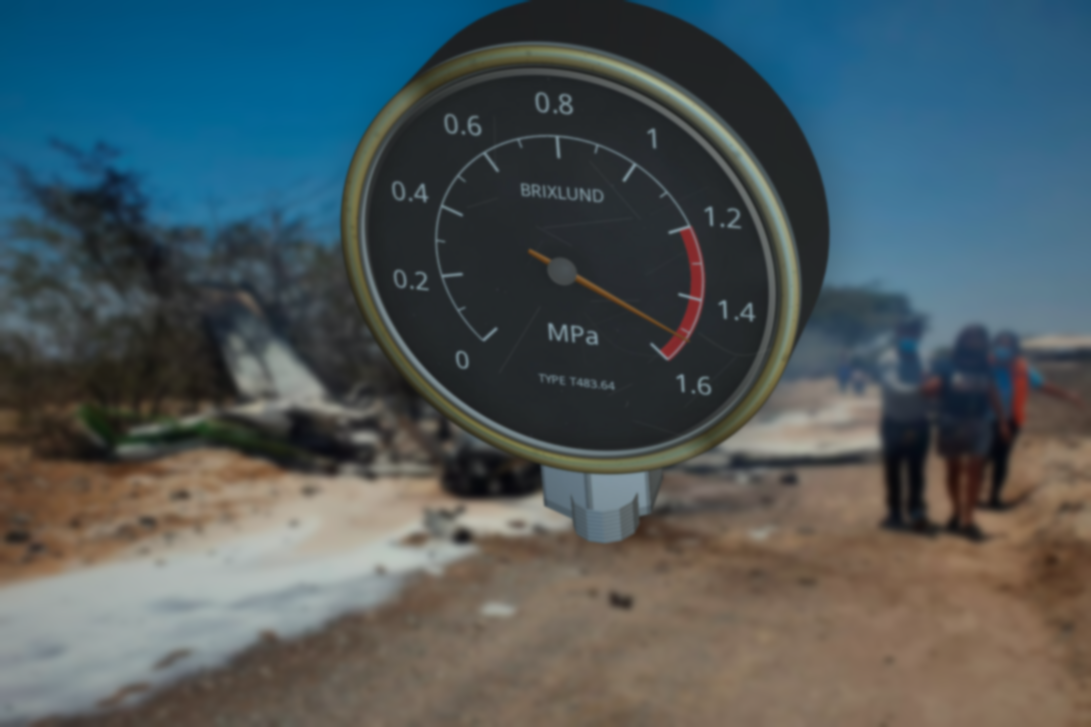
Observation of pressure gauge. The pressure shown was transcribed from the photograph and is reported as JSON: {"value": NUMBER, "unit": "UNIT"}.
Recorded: {"value": 1.5, "unit": "MPa"}
